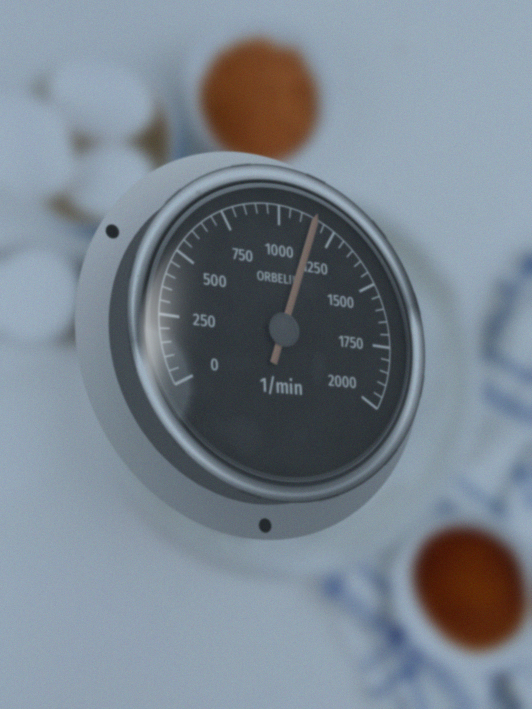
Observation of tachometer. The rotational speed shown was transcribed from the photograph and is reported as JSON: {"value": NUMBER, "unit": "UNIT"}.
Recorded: {"value": 1150, "unit": "rpm"}
